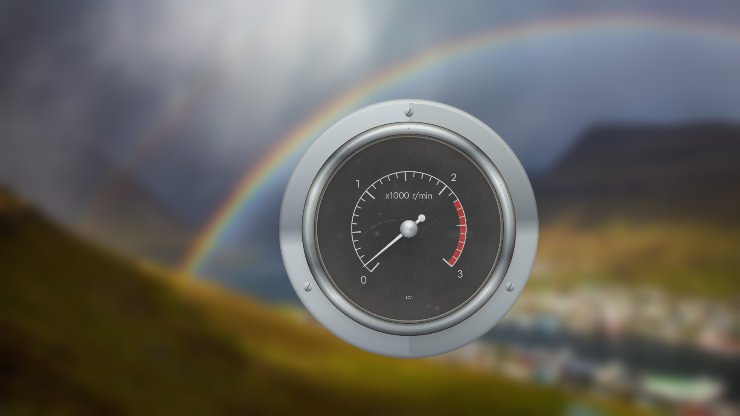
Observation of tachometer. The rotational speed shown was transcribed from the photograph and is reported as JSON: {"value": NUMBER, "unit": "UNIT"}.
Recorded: {"value": 100, "unit": "rpm"}
